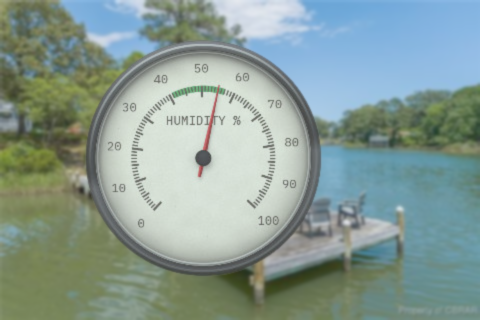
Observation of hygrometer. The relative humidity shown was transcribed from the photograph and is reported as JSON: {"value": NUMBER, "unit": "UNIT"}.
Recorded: {"value": 55, "unit": "%"}
